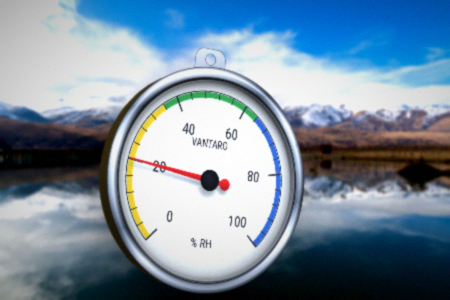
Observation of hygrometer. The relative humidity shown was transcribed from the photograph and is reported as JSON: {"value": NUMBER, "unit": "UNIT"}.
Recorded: {"value": 20, "unit": "%"}
